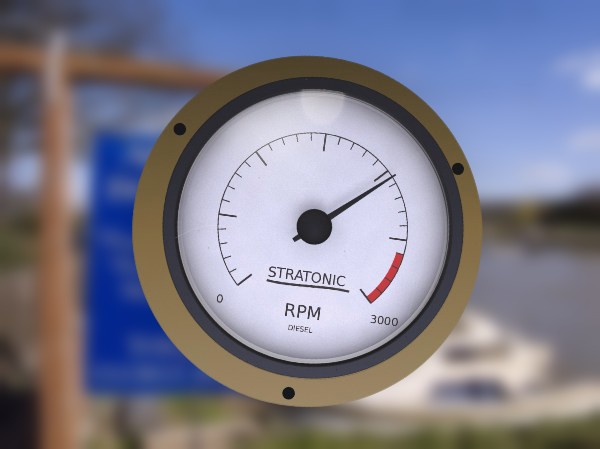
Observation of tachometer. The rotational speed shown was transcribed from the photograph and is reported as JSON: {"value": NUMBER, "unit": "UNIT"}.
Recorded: {"value": 2050, "unit": "rpm"}
